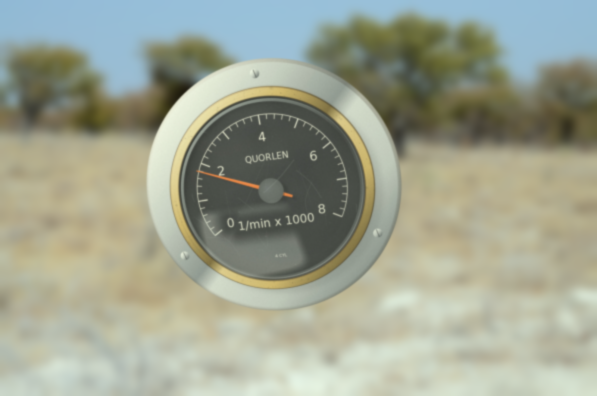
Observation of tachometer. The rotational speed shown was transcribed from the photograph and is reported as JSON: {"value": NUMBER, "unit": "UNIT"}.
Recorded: {"value": 1800, "unit": "rpm"}
